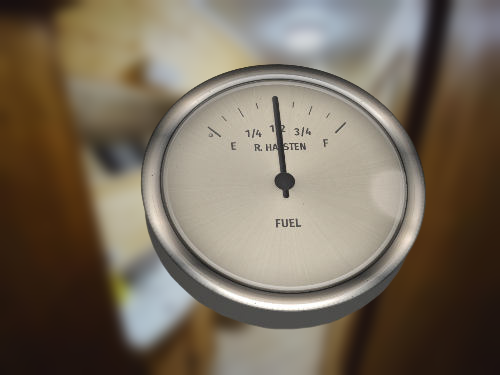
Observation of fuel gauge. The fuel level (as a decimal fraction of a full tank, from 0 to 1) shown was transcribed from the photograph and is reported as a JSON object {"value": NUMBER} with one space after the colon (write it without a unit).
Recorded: {"value": 0.5}
